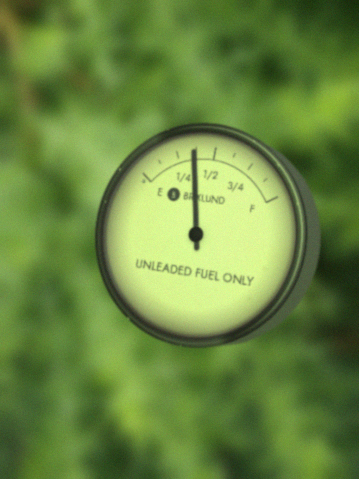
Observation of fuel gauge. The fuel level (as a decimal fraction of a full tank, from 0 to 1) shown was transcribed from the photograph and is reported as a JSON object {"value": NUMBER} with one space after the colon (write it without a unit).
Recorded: {"value": 0.375}
